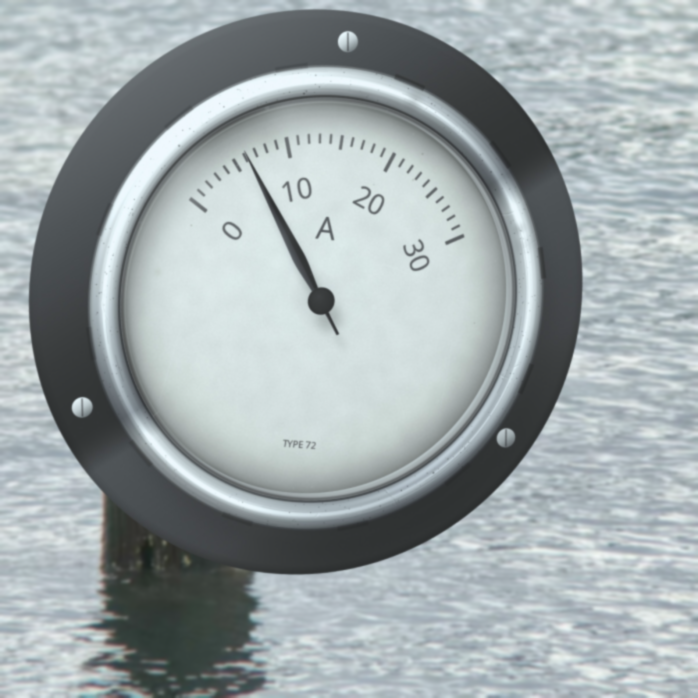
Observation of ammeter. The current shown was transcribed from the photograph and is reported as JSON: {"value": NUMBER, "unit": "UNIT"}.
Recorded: {"value": 6, "unit": "A"}
